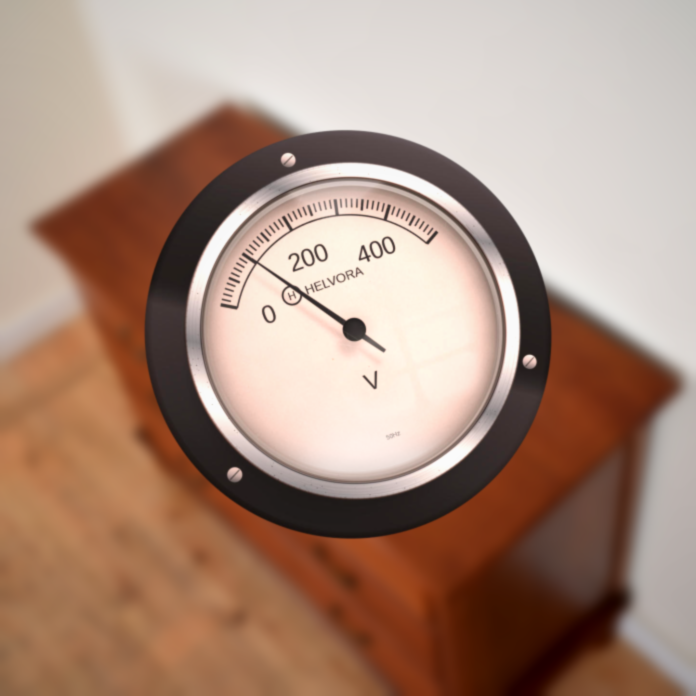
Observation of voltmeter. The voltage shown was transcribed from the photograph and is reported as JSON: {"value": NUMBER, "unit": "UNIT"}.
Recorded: {"value": 100, "unit": "V"}
